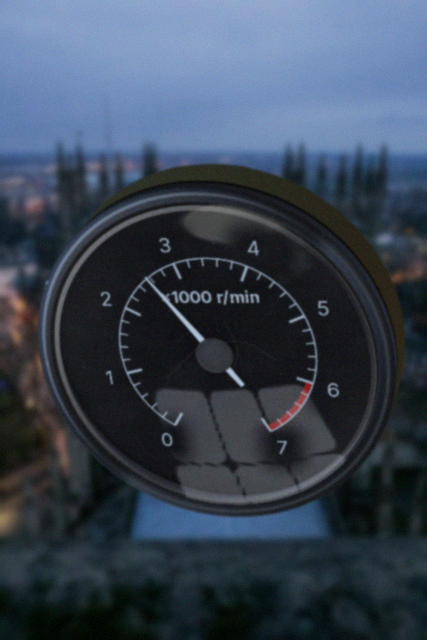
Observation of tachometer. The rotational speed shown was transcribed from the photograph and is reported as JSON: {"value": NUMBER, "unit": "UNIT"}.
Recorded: {"value": 2600, "unit": "rpm"}
